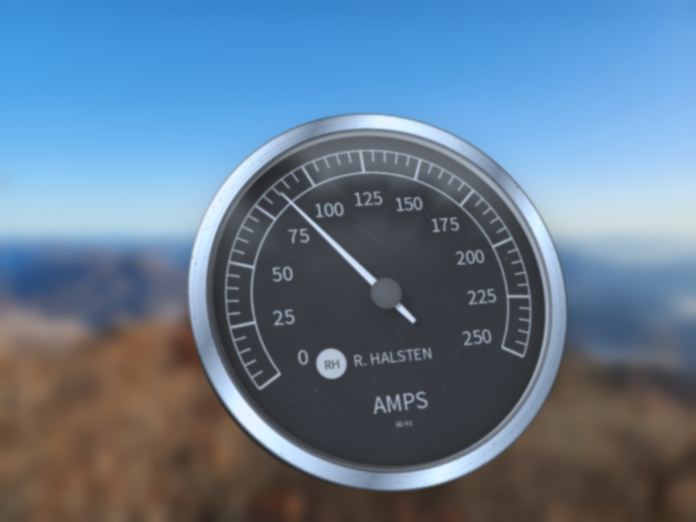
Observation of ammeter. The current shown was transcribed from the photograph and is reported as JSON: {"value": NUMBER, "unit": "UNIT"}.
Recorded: {"value": 85, "unit": "A"}
